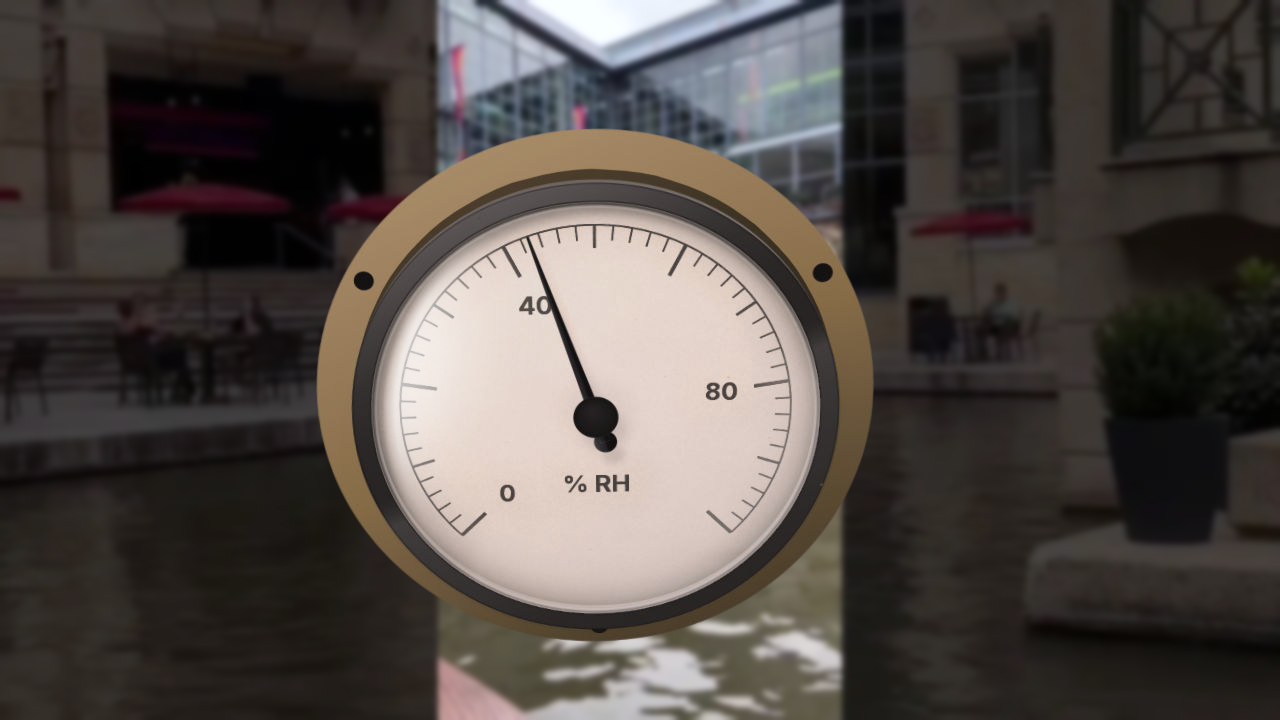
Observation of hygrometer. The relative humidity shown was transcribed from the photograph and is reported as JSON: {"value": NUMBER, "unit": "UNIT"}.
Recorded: {"value": 43, "unit": "%"}
